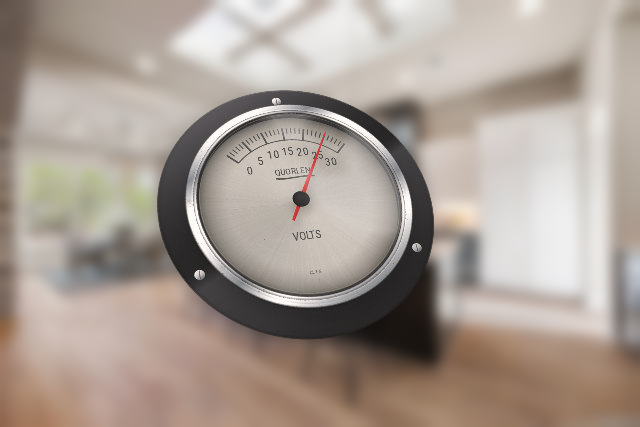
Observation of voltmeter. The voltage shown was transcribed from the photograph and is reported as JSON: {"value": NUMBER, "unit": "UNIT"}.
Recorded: {"value": 25, "unit": "V"}
